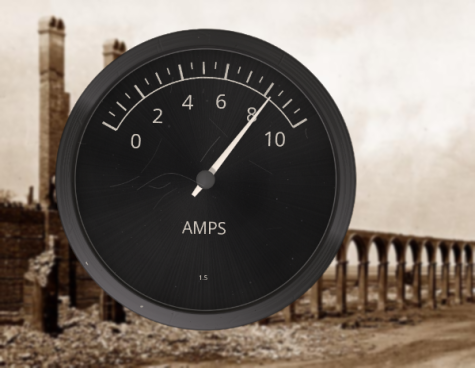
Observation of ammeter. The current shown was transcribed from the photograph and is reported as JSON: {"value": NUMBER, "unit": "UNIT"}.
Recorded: {"value": 8.25, "unit": "A"}
